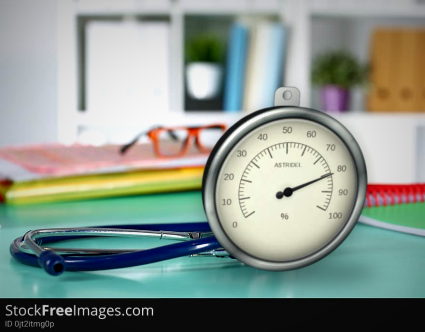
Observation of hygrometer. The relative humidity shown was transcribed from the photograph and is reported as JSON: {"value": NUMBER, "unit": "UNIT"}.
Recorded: {"value": 80, "unit": "%"}
